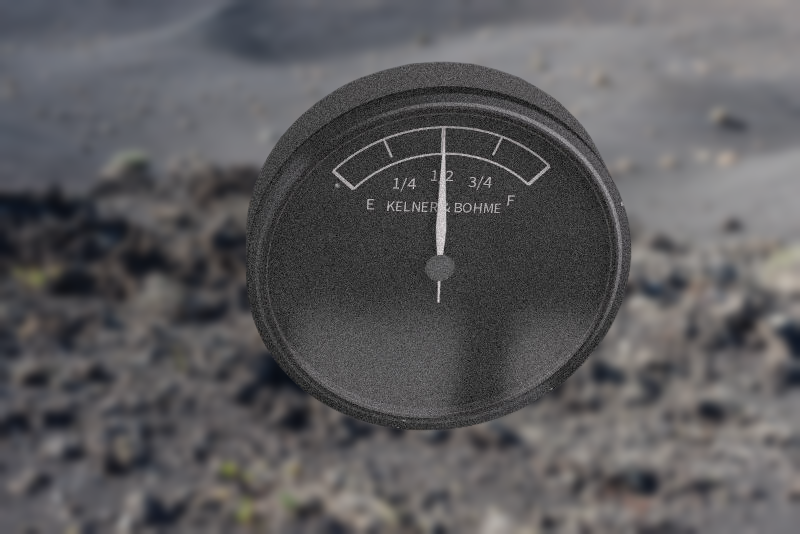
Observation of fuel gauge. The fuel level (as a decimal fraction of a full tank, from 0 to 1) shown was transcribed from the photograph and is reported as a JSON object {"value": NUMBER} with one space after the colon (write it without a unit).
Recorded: {"value": 0.5}
